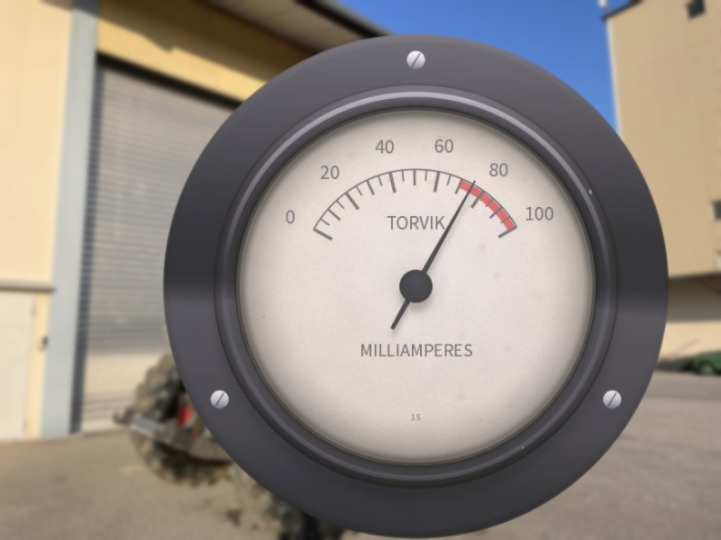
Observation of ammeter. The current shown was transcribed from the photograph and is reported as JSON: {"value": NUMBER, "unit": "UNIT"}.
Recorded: {"value": 75, "unit": "mA"}
